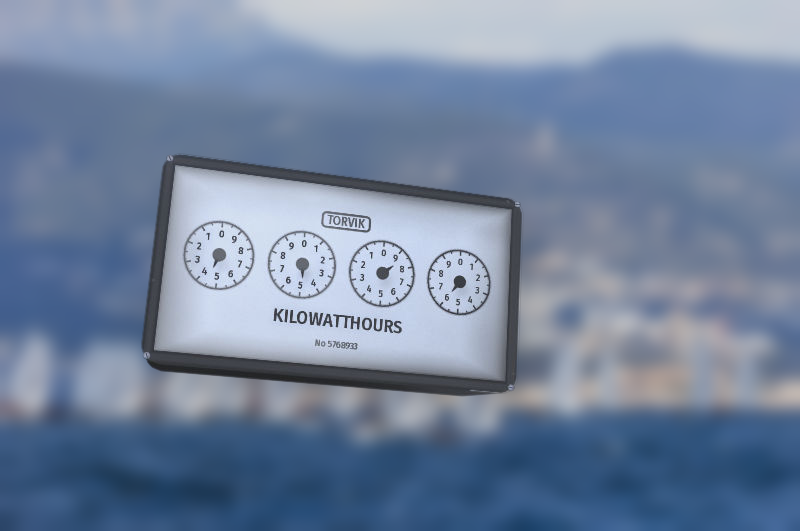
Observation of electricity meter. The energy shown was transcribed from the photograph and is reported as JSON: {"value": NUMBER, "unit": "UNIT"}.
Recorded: {"value": 4486, "unit": "kWh"}
